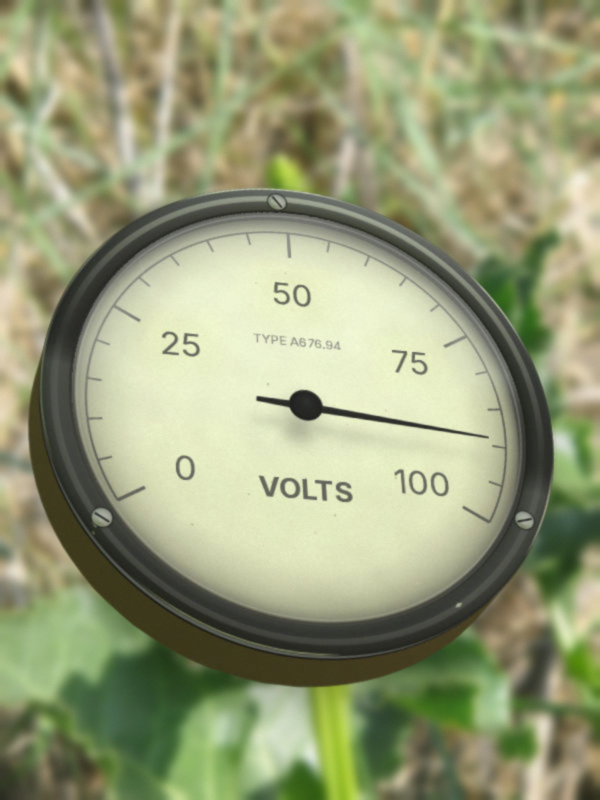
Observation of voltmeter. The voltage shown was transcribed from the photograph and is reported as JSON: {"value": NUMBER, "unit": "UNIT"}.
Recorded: {"value": 90, "unit": "V"}
